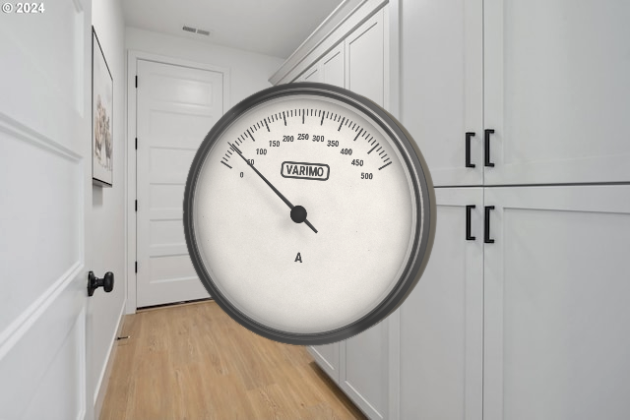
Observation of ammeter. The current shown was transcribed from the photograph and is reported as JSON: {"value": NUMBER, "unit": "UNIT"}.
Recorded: {"value": 50, "unit": "A"}
